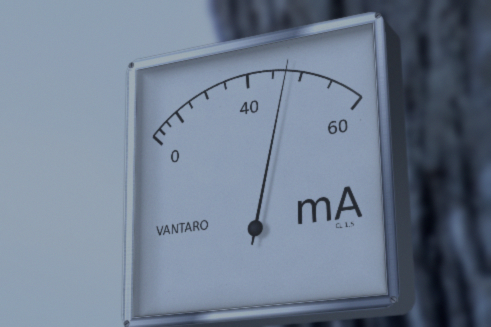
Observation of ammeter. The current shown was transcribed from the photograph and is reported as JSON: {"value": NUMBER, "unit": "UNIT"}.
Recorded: {"value": 47.5, "unit": "mA"}
